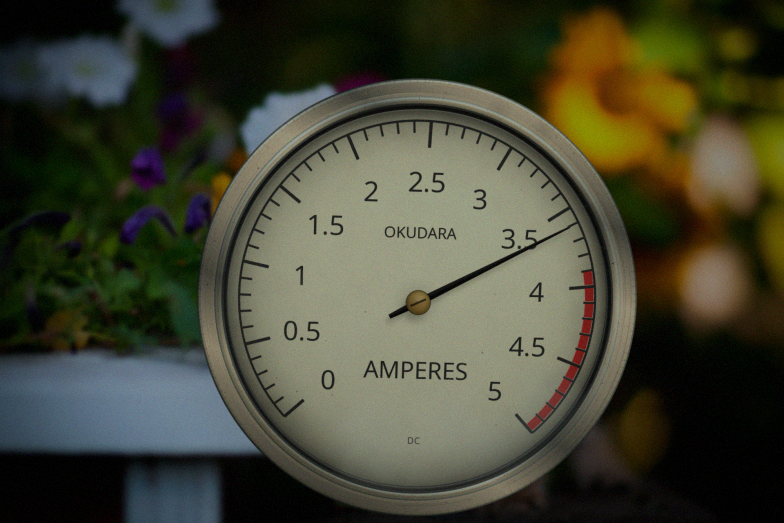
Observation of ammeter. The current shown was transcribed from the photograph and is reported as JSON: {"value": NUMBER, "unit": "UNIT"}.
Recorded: {"value": 3.6, "unit": "A"}
